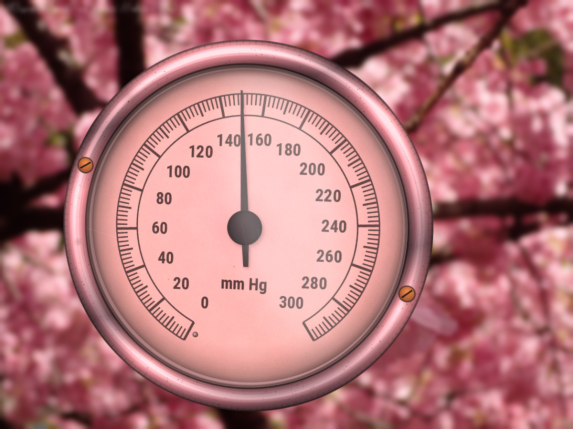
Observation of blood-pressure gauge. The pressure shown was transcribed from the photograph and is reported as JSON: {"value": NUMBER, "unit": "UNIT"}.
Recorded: {"value": 150, "unit": "mmHg"}
